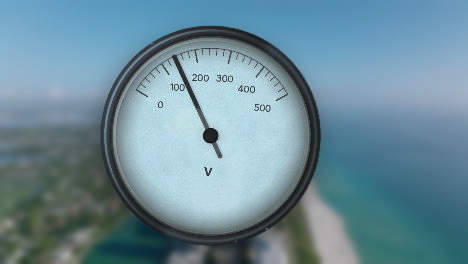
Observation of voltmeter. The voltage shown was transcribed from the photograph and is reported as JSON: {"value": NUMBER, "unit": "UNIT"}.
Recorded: {"value": 140, "unit": "V"}
